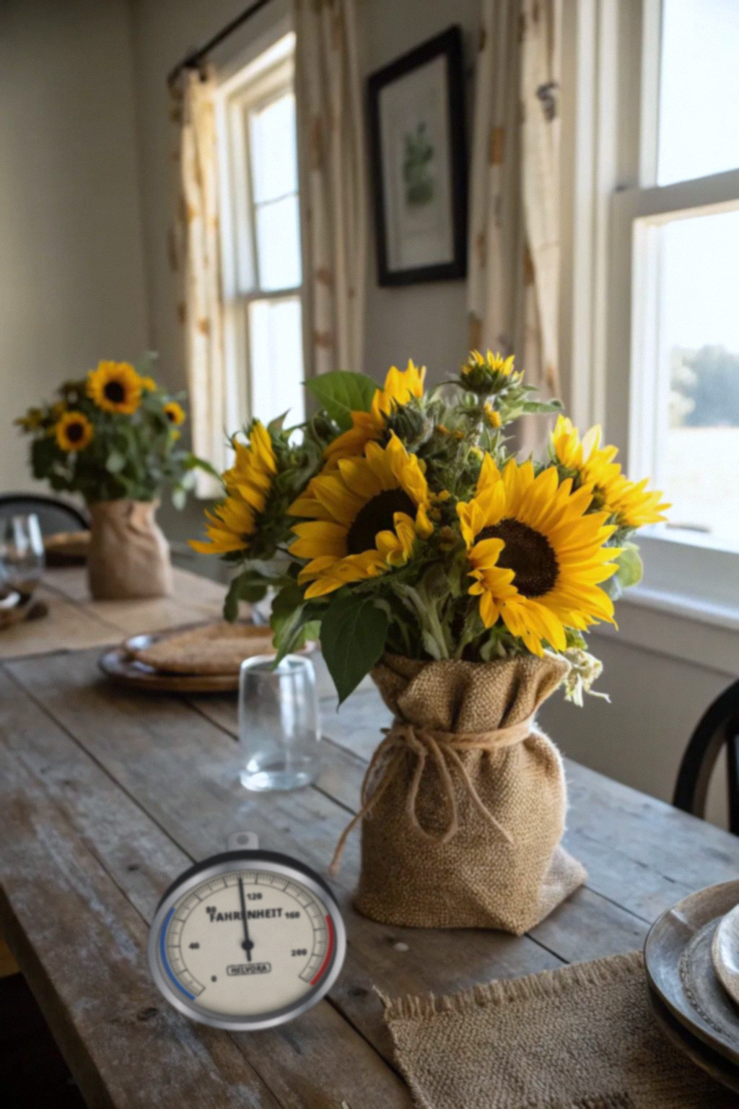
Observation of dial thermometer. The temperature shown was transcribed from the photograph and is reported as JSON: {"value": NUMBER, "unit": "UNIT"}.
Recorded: {"value": 110, "unit": "°F"}
